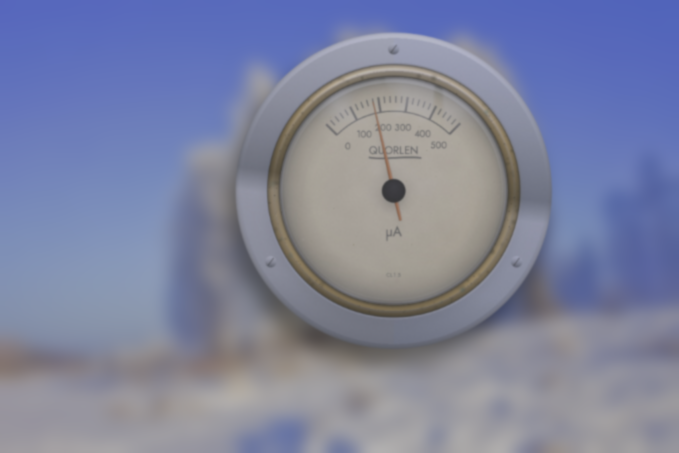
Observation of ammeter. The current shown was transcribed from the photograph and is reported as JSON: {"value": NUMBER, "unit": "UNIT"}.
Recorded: {"value": 180, "unit": "µA"}
